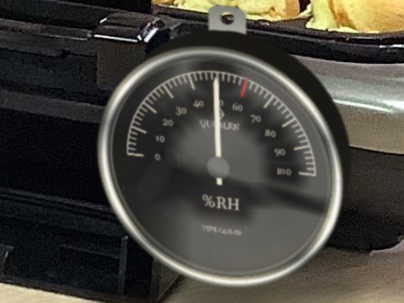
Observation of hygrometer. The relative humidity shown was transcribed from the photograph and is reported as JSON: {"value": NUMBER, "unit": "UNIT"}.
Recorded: {"value": 50, "unit": "%"}
